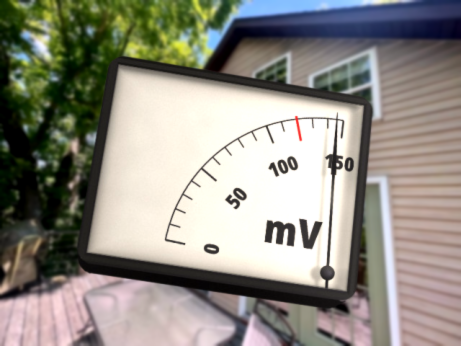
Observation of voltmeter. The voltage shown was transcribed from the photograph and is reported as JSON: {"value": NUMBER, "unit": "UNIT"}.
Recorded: {"value": 145, "unit": "mV"}
